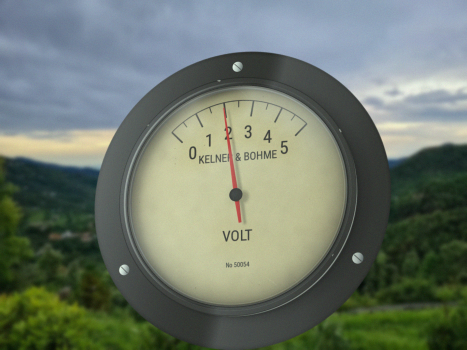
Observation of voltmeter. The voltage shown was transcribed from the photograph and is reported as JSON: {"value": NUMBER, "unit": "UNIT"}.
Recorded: {"value": 2, "unit": "V"}
